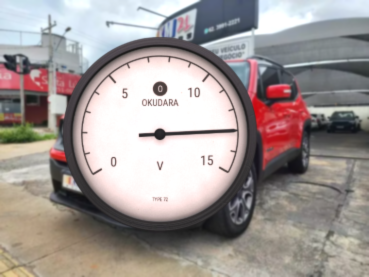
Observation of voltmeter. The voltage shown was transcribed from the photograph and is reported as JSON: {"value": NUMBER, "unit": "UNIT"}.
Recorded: {"value": 13, "unit": "V"}
